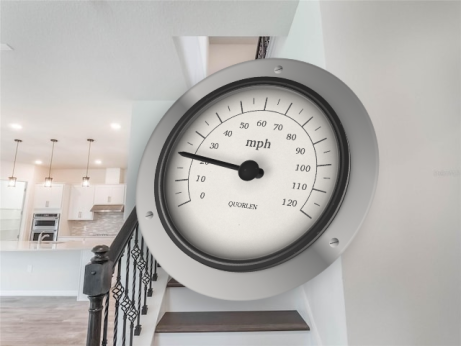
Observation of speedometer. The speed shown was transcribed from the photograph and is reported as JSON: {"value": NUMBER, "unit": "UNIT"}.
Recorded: {"value": 20, "unit": "mph"}
